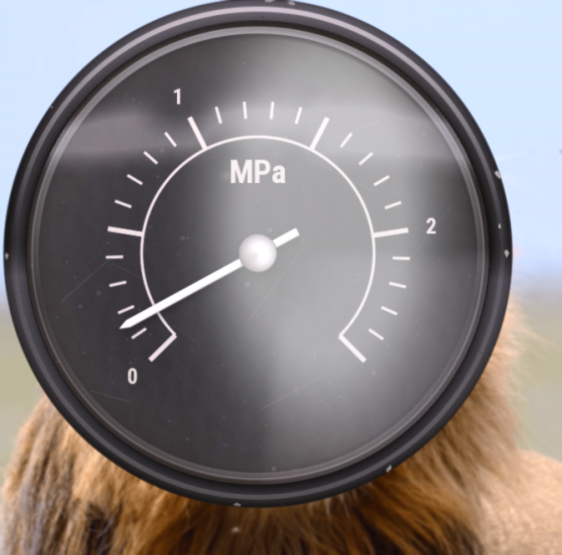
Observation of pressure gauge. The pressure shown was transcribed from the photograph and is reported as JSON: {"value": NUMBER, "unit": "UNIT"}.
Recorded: {"value": 0.15, "unit": "MPa"}
